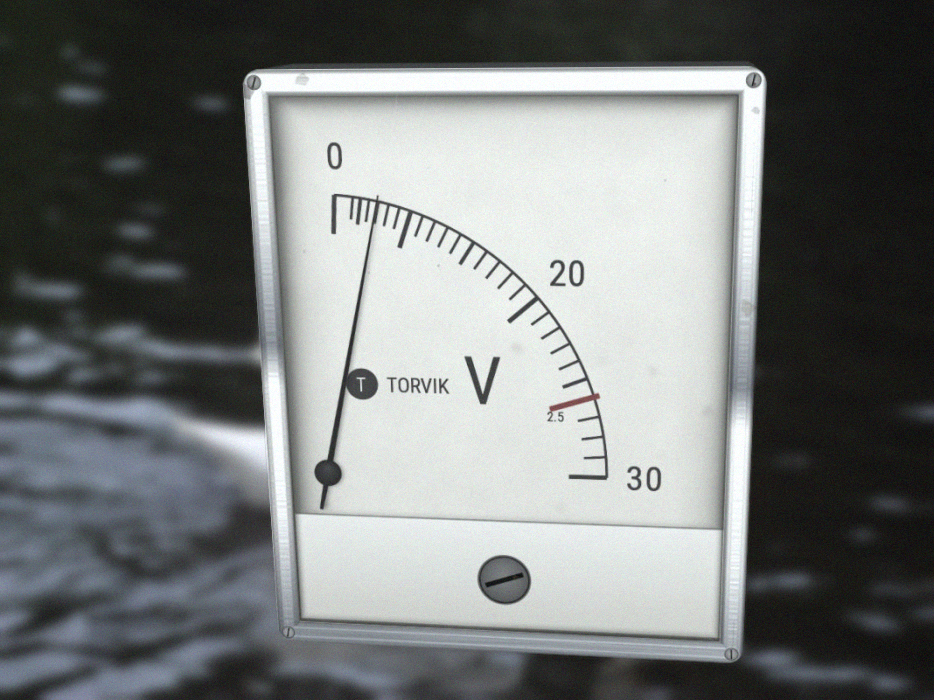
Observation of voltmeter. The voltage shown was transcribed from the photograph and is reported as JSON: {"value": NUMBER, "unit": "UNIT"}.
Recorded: {"value": 7, "unit": "V"}
